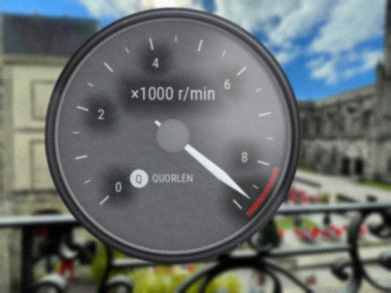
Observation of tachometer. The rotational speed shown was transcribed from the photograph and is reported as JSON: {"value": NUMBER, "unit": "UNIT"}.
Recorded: {"value": 8750, "unit": "rpm"}
